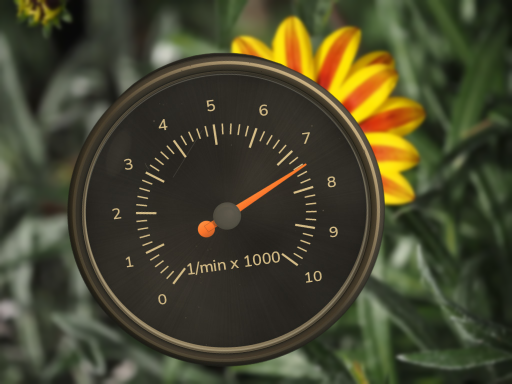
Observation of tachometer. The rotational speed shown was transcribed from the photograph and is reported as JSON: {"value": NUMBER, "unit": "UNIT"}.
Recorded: {"value": 7400, "unit": "rpm"}
